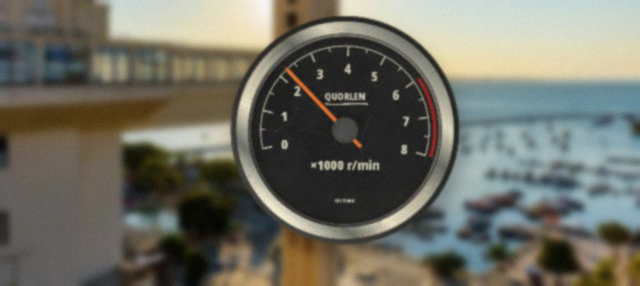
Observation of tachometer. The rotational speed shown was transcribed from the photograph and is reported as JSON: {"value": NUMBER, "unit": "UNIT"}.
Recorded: {"value": 2250, "unit": "rpm"}
